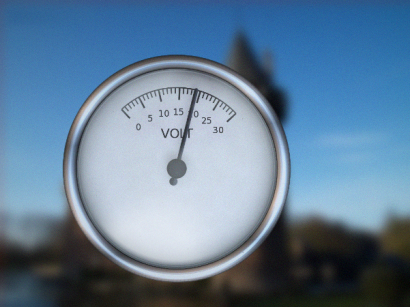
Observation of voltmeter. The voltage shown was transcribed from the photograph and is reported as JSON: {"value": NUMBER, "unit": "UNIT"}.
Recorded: {"value": 19, "unit": "V"}
